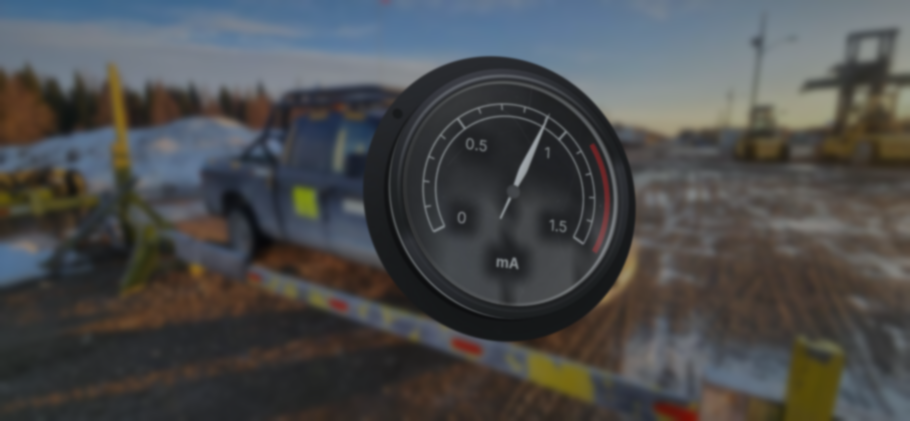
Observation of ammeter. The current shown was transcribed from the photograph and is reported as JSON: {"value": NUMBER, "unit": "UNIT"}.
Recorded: {"value": 0.9, "unit": "mA"}
